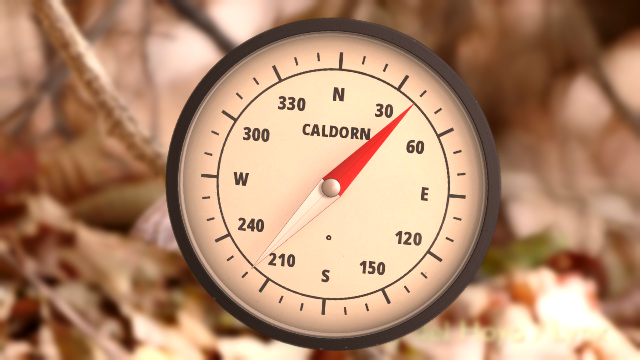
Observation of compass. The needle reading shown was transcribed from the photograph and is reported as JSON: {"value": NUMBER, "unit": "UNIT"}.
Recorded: {"value": 40, "unit": "°"}
